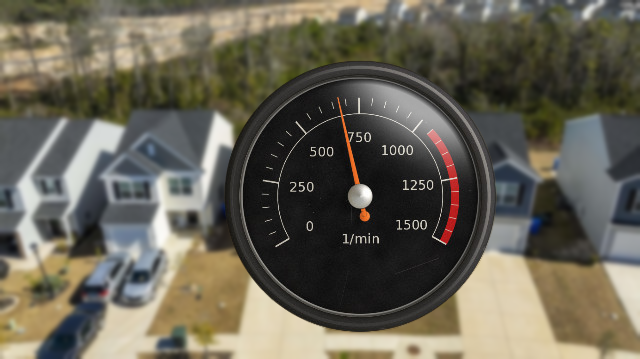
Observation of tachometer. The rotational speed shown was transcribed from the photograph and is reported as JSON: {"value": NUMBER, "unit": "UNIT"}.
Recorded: {"value": 675, "unit": "rpm"}
